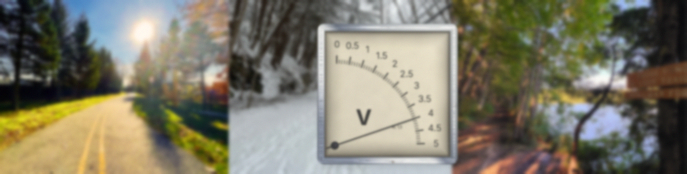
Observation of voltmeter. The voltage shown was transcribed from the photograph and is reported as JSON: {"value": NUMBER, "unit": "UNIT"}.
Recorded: {"value": 4, "unit": "V"}
